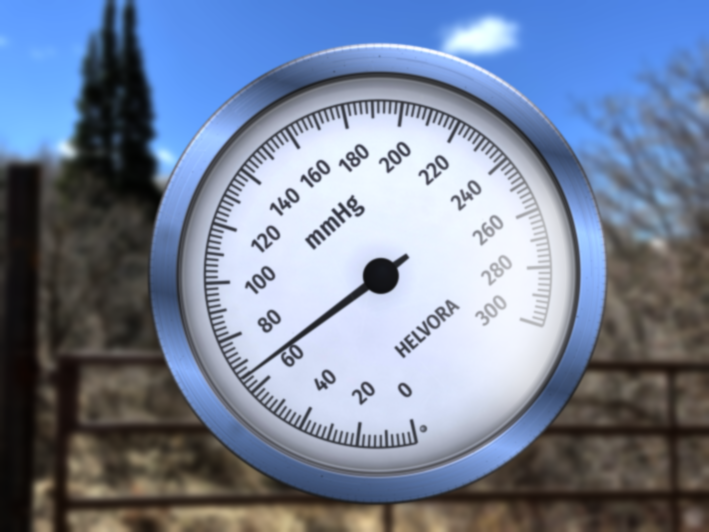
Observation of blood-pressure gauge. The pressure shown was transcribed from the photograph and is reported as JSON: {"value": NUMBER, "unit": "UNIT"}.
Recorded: {"value": 66, "unit": "mmHg"}
